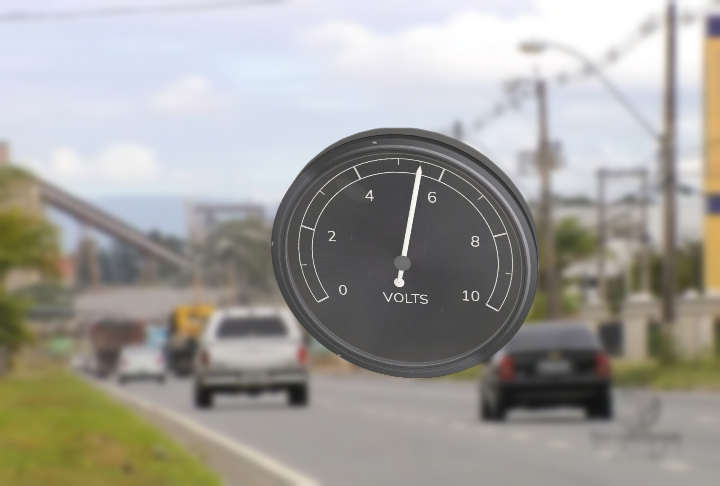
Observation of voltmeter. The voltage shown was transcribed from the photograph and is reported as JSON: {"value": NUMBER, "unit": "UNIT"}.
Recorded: {"value": 5.5, "unit": "V"}
